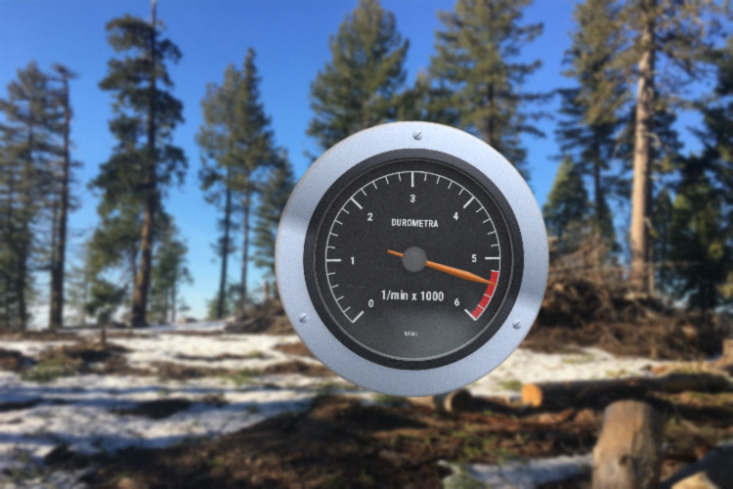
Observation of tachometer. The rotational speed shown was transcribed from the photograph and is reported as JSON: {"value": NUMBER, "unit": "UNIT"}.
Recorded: {"value": 5400, "unit": "rpm"}
